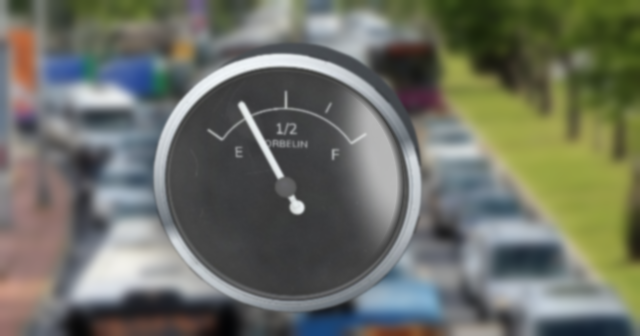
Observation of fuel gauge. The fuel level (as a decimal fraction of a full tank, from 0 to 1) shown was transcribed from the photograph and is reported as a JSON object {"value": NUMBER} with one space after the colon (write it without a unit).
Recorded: {"value": 0.25}
